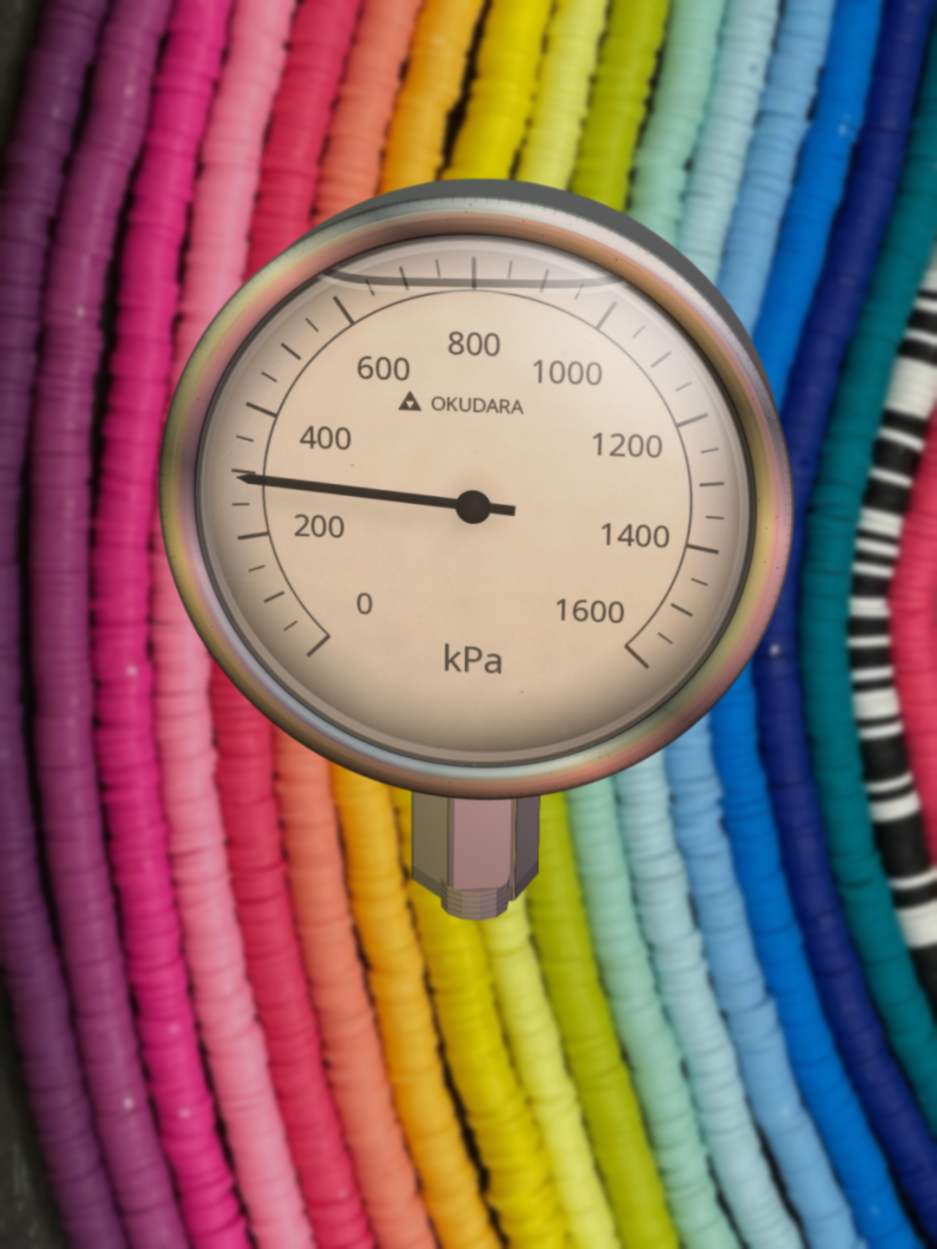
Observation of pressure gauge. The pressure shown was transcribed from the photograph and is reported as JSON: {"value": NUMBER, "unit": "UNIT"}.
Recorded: {"value": 300, "unit": "kPa"}
